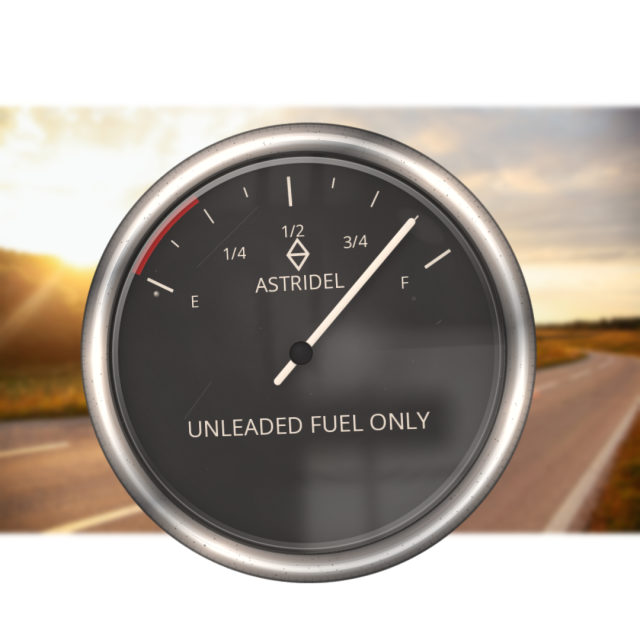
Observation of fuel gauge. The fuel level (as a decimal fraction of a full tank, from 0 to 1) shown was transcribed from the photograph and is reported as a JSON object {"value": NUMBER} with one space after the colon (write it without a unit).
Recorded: {"value": 0.875}
